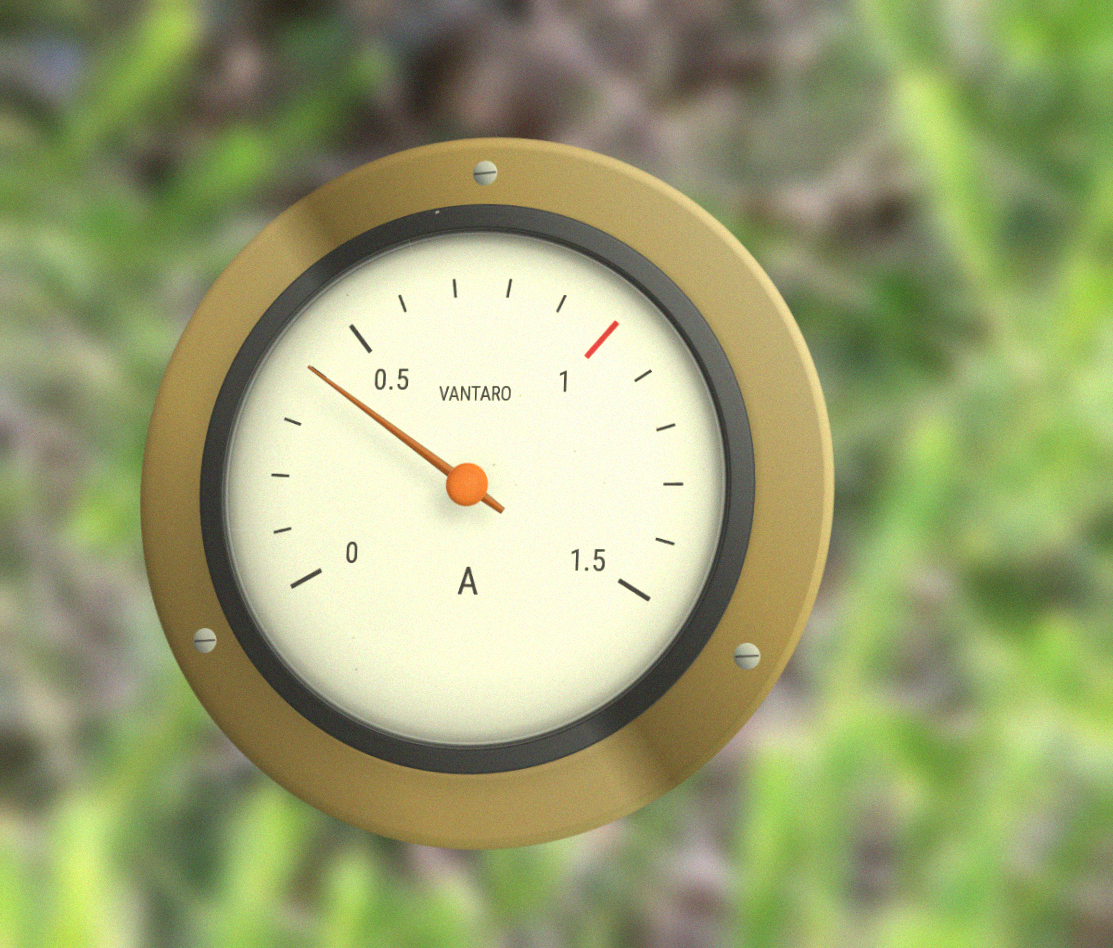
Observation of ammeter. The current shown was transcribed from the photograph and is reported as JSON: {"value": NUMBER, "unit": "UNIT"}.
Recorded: {"value": 0.4, "unit": "A"}
